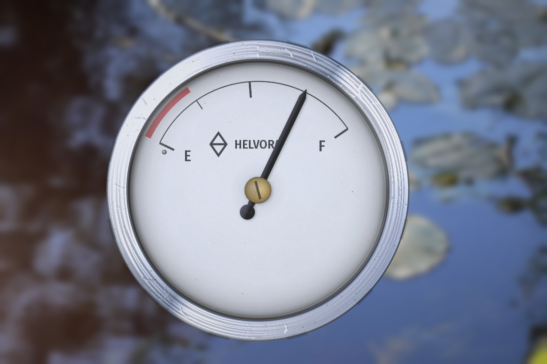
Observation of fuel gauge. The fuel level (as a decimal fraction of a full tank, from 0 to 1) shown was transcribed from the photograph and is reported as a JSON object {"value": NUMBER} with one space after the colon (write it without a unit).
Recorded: {"value": 0.75}
